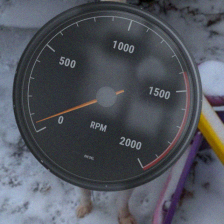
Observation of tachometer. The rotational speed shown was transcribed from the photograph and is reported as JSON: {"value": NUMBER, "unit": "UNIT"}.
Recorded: {"value": 50, "unit": "rpm"}
